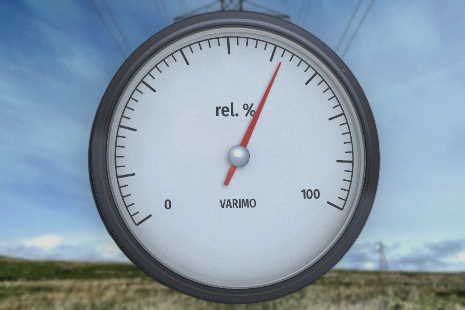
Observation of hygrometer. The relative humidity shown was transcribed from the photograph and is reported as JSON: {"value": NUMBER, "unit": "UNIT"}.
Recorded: {"value": 62, "unit": "%"}
